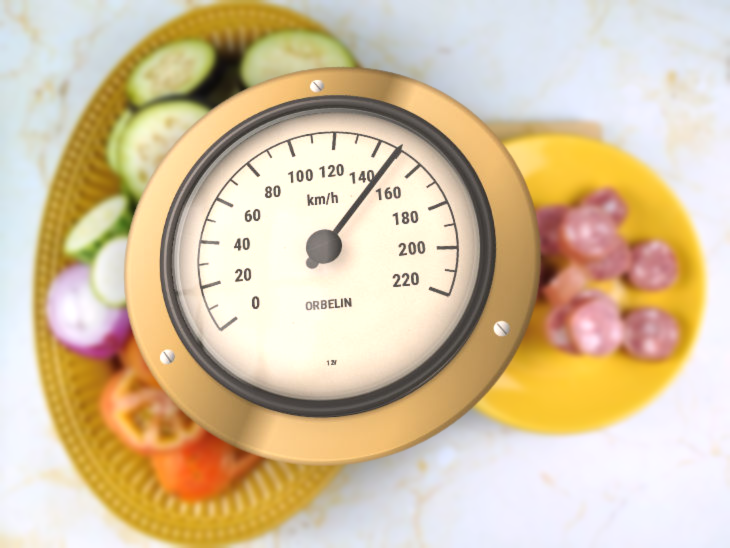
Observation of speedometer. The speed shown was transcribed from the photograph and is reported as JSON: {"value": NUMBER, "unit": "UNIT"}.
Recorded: {"value": 150, "unit": "km/h"}
